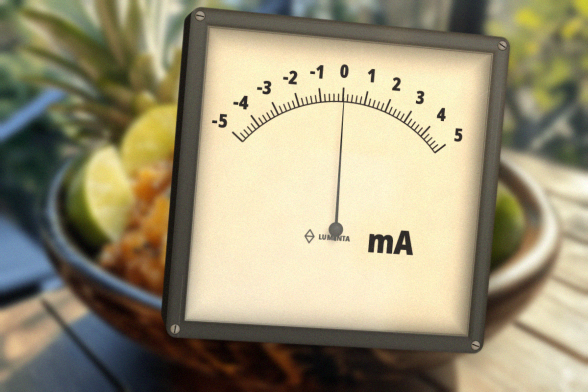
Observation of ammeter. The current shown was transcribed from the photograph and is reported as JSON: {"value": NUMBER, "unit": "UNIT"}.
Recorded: {"value": 0, "unit": "mA"}
